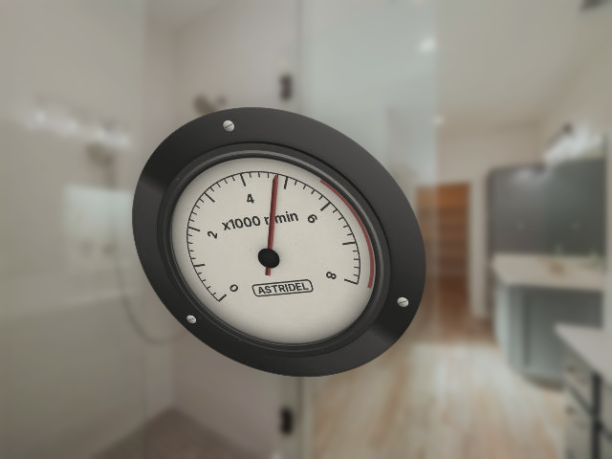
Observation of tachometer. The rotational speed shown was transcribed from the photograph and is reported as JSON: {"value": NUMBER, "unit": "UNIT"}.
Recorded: {"value": 4800, "unit": "rpm"}
